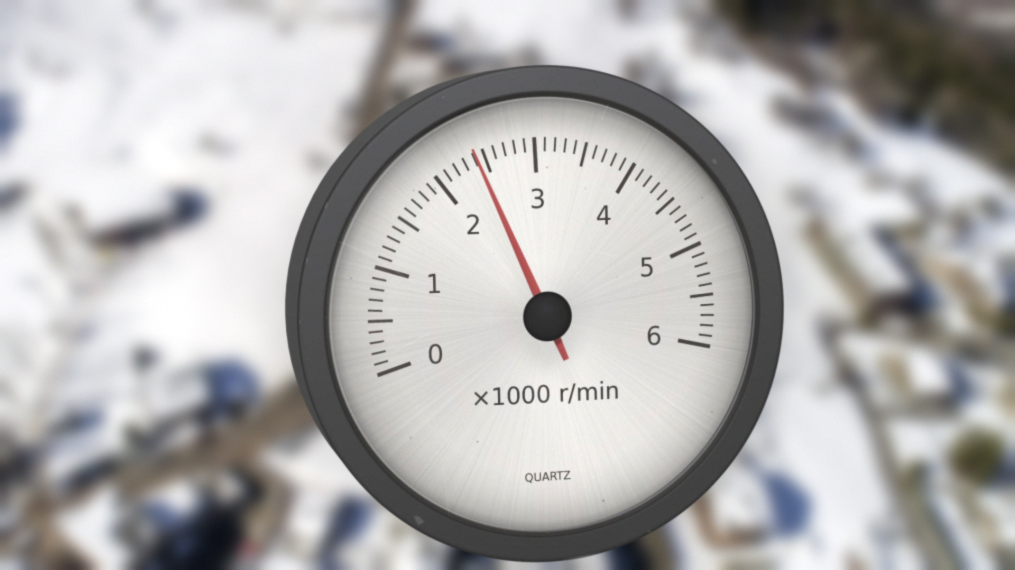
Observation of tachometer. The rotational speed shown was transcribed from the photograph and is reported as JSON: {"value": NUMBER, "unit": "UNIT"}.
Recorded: {"value": 2400, "unit": "rpm"}
